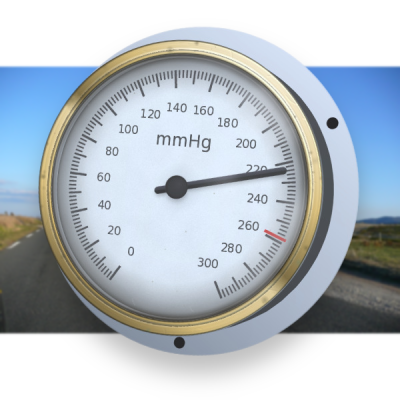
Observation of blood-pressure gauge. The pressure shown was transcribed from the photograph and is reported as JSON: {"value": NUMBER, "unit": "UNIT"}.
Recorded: {"value": 224, "unit": "mmHg"}
